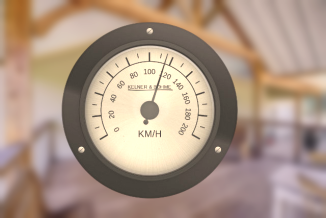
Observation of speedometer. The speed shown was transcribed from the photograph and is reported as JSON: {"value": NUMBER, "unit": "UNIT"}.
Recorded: {"value": 115, "unit": "km/h"}
